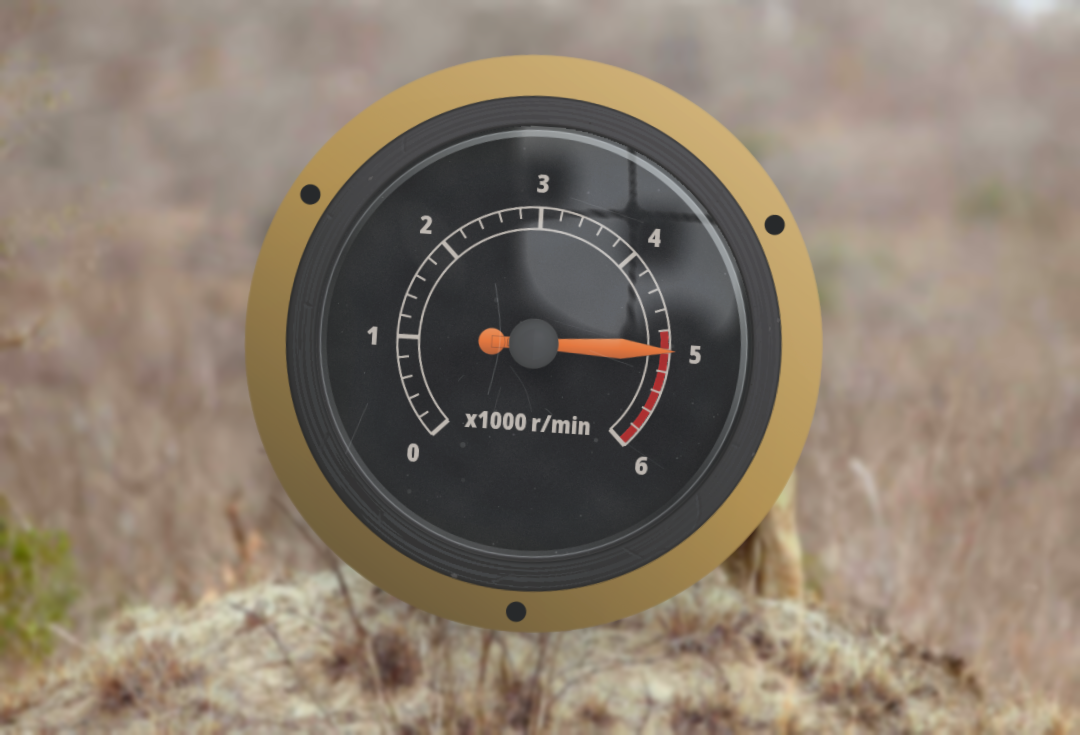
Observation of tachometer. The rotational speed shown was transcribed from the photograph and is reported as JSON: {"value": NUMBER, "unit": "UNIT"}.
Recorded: {"value": 5000, "unit": "rpm"}
